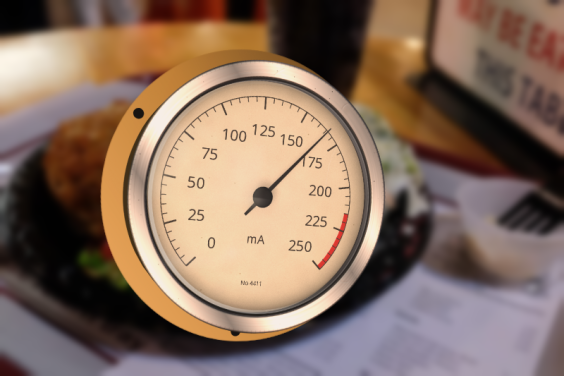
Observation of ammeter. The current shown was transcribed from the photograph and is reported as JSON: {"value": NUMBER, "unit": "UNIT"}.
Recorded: {"value": 165, "unit": "mA"}
